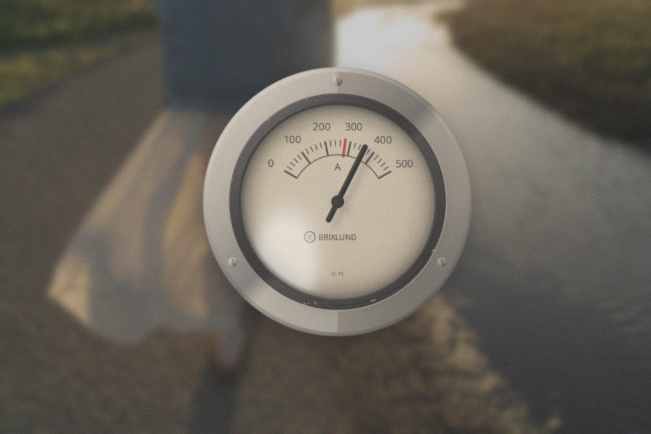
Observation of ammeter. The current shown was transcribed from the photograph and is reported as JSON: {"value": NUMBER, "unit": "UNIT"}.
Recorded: {"value": 360, "unit": "A"}
